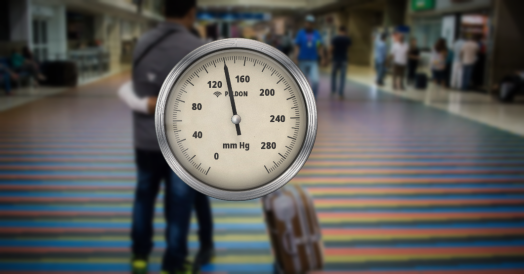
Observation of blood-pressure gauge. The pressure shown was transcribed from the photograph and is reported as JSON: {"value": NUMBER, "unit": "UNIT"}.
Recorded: {"value": 140, "unit": "mmHg"}
